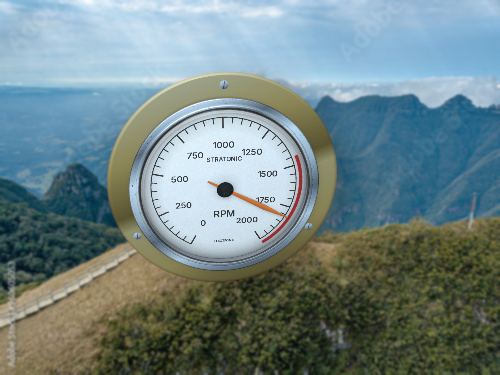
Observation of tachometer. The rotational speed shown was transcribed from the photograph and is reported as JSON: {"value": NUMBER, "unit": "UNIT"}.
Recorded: {"value": 1800, "unit": "rpm"}
